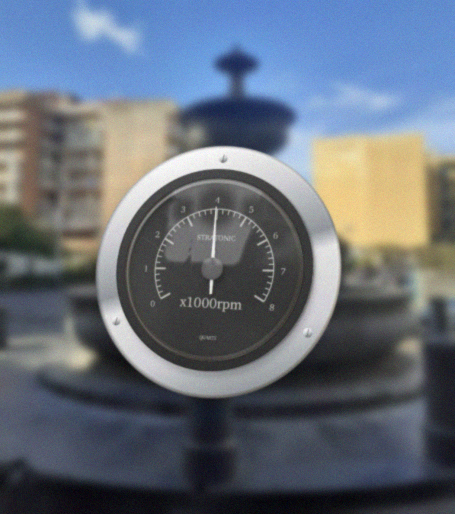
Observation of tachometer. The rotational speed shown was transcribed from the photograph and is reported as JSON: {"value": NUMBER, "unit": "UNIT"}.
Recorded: {"value": 4000, "unit": "rpm"}
